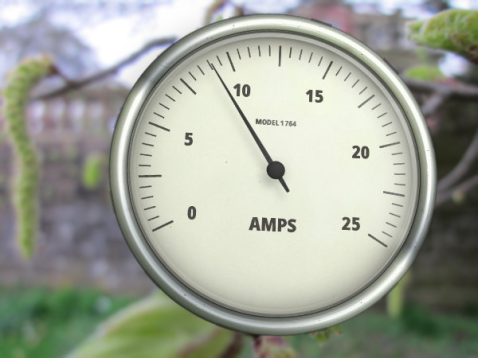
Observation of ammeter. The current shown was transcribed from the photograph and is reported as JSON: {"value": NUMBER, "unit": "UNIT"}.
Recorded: {"value": 9, "unit": "A"}
